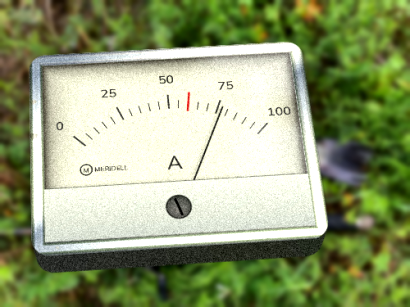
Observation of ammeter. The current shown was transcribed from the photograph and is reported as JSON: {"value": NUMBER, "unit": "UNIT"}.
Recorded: {"value": 77.5, "unit": "A"}
